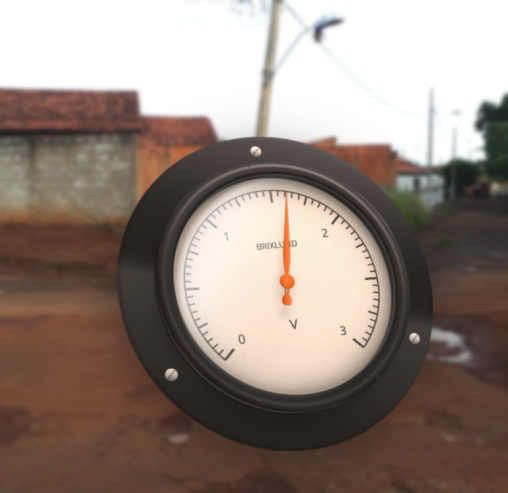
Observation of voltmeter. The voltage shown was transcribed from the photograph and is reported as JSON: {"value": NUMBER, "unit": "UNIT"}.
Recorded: {"value": 1.6, "unit": "V"}
